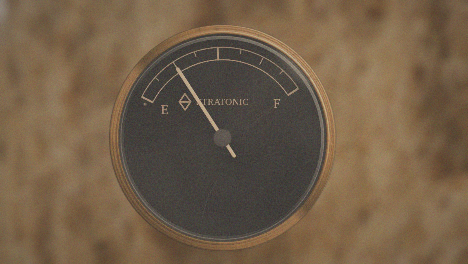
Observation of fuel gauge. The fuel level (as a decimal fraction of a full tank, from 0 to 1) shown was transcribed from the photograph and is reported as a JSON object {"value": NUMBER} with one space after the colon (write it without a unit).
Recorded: {"value": 0.25}
